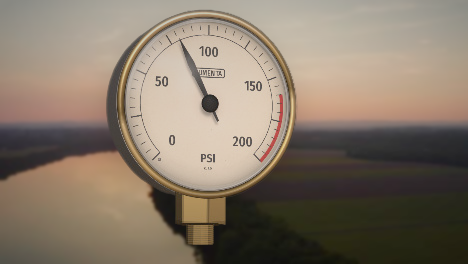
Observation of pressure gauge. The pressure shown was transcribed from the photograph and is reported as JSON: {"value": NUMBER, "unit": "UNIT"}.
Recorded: {"value": 80, "unit": "psi"}
